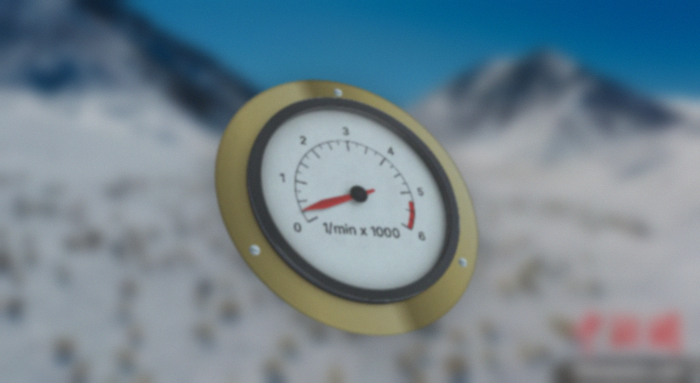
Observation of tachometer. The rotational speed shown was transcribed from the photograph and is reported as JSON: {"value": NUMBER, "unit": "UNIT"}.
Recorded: {"value": 250, "unit": "rpm"}
